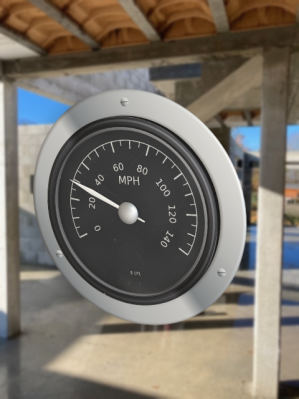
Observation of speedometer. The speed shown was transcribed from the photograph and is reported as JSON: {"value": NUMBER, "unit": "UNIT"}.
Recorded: {"value": 30, "unit": "mph"}
